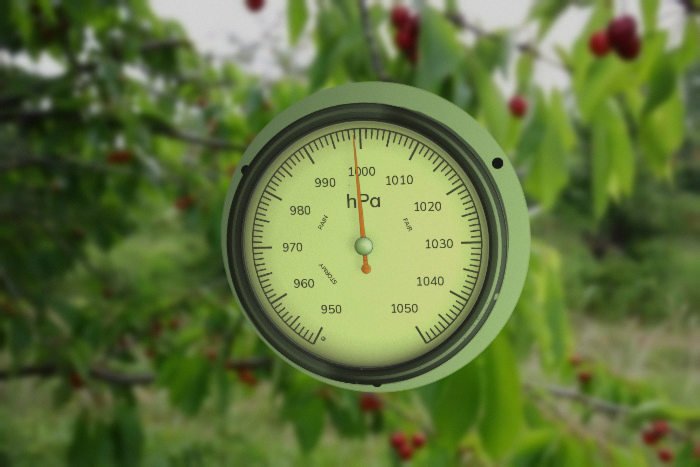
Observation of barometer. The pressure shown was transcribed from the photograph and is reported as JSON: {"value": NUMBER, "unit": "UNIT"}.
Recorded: {"value": 999, "unit": "hPa"}
